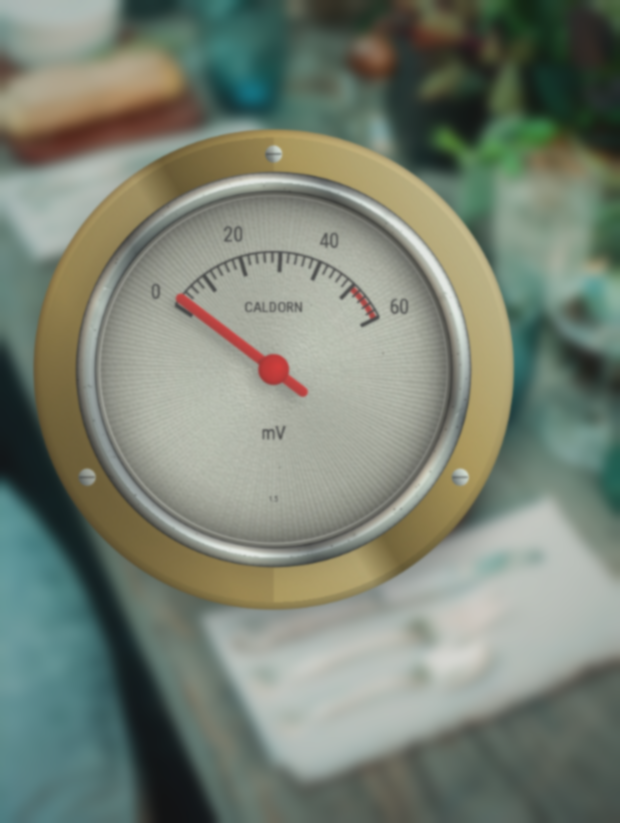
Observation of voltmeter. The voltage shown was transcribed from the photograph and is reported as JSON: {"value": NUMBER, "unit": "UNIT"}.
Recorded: {"value": 2, "unit": "mV"}
